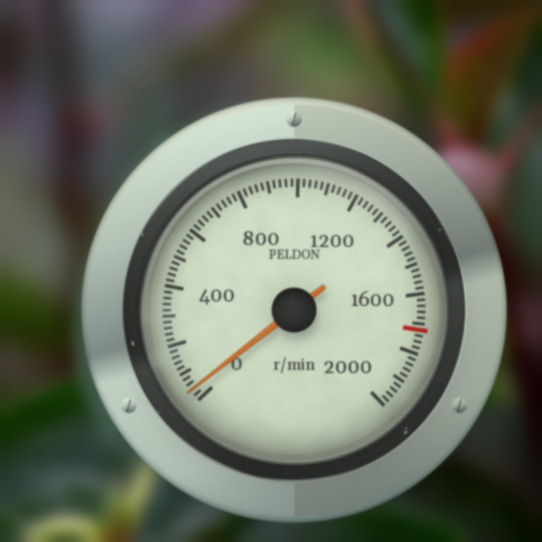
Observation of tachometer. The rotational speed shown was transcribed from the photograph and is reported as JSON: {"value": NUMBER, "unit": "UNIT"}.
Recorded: {"value": 40, "unit": "rpm"}
